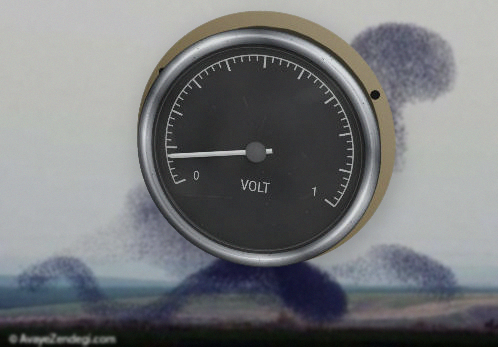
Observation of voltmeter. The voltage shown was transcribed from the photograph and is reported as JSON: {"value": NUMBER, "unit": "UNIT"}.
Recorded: {"value": 0.08, "unit": "V"}
